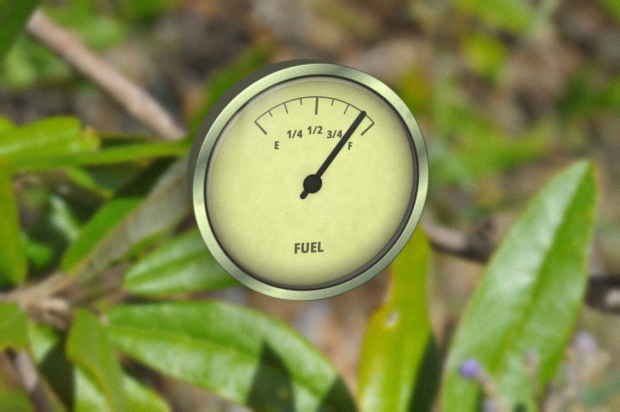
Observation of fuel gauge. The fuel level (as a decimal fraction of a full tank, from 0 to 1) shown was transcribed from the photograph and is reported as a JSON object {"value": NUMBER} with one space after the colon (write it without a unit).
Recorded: {"value": 0.875}
